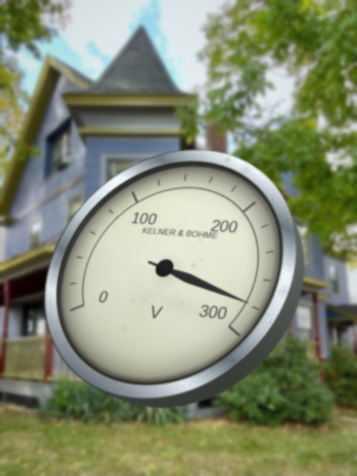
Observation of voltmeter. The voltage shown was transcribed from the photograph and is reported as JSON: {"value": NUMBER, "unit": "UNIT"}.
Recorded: {"value": 280, "unit": "V"}
